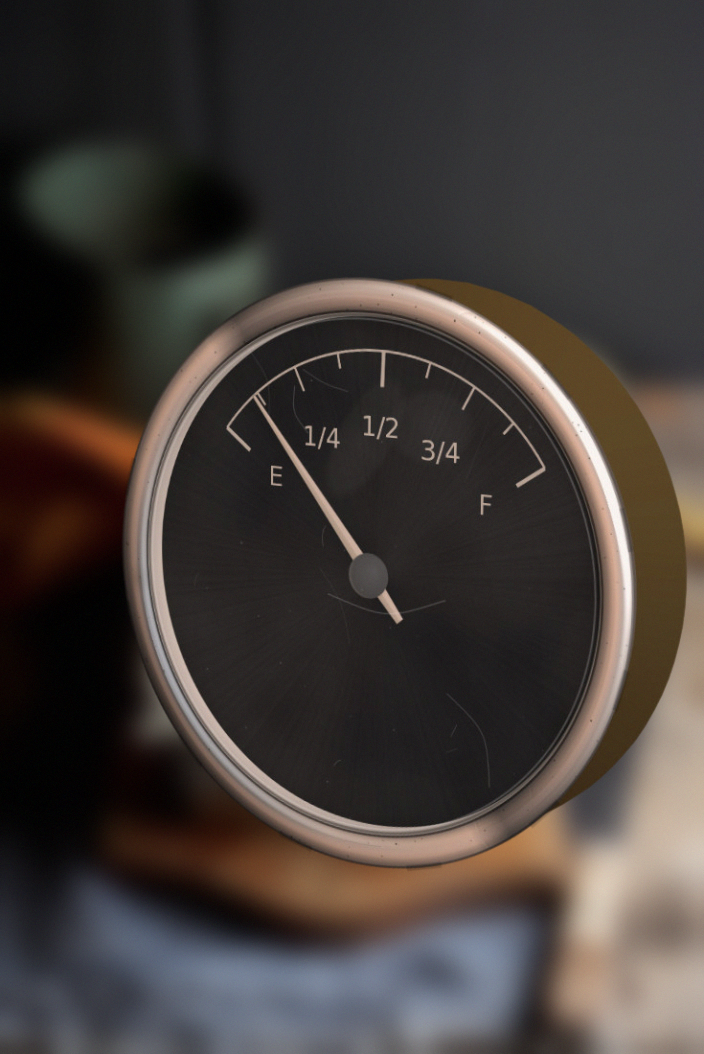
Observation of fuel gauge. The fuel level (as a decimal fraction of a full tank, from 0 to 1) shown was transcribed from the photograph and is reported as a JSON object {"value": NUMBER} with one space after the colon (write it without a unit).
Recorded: {"value": 0.125}
